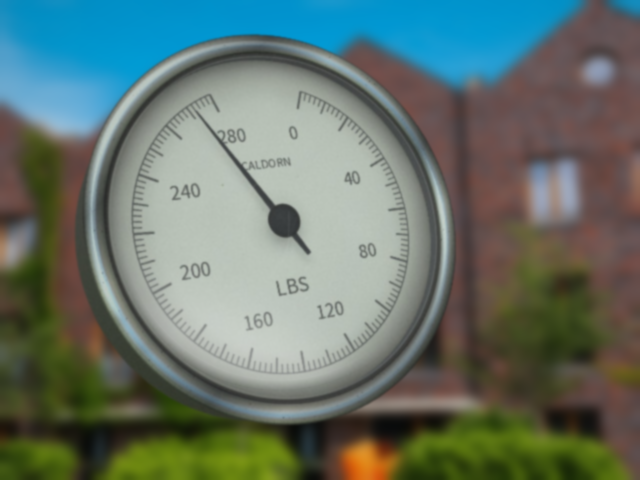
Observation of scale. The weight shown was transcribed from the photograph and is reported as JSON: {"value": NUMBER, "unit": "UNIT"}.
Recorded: {"value": 270, "unit": "lb"}
